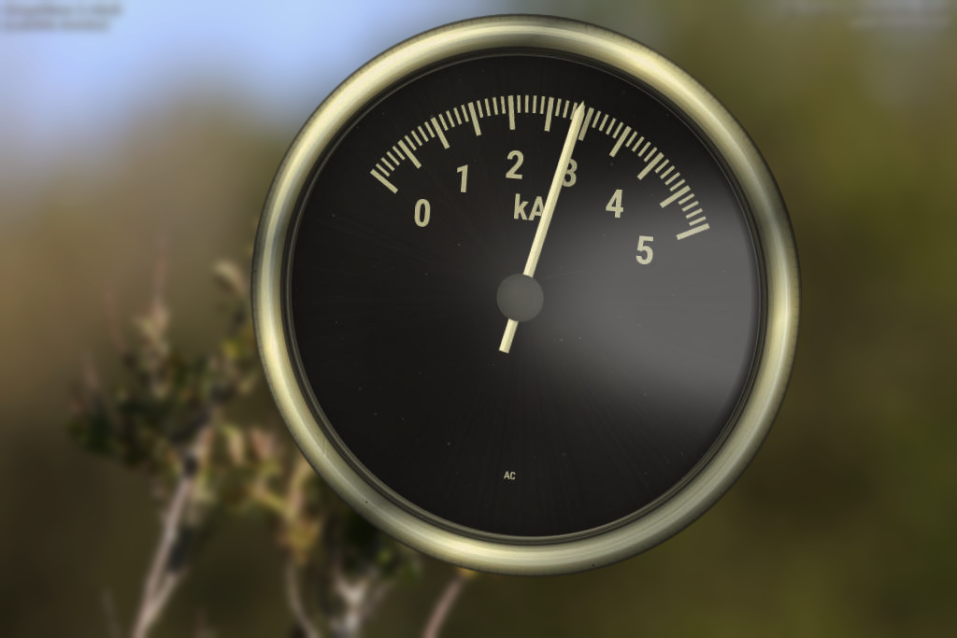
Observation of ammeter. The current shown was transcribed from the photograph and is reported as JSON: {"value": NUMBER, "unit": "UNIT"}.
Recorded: {"value": 2.9, "unit": "kA"}
